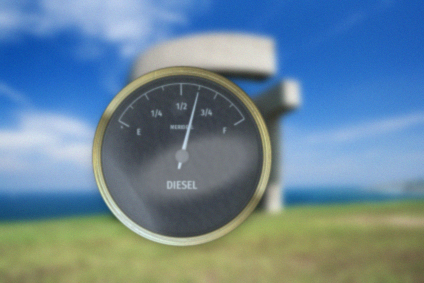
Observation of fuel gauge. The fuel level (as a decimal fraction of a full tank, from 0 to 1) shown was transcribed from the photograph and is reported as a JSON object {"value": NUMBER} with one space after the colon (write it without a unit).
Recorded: {"value": 0.625}
